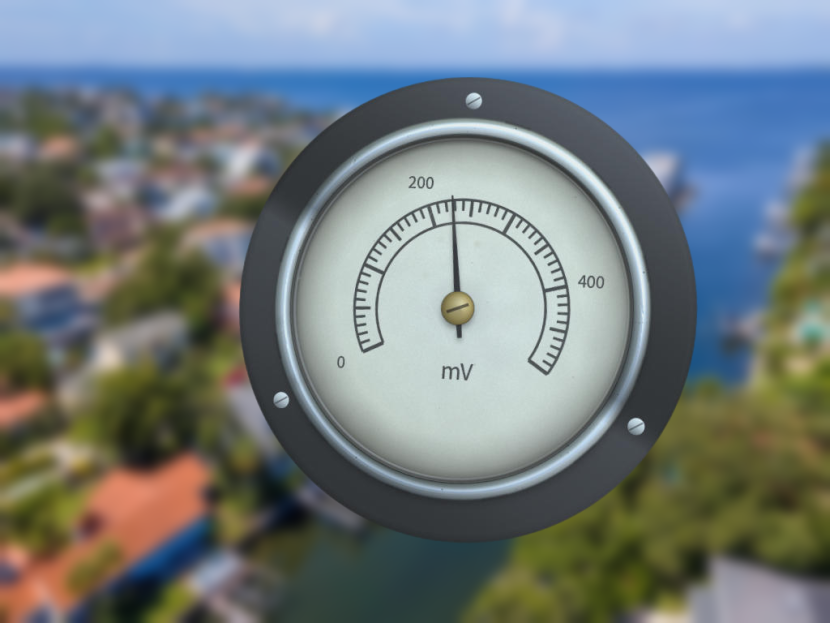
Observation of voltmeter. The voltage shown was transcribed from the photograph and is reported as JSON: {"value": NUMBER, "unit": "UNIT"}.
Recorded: {"value": 230, "unit": "mV"}
